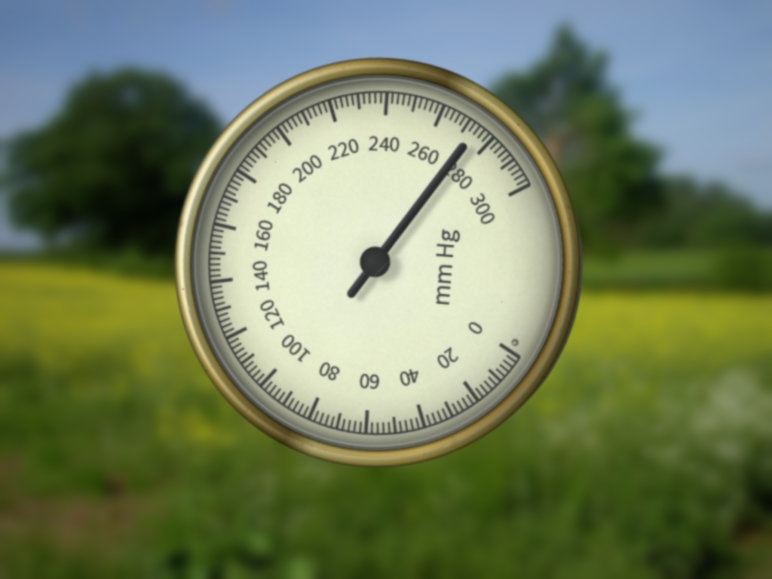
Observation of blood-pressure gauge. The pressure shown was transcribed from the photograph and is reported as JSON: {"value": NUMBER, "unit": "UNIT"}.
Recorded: {"value": 274, "unit": "mmHg"}
